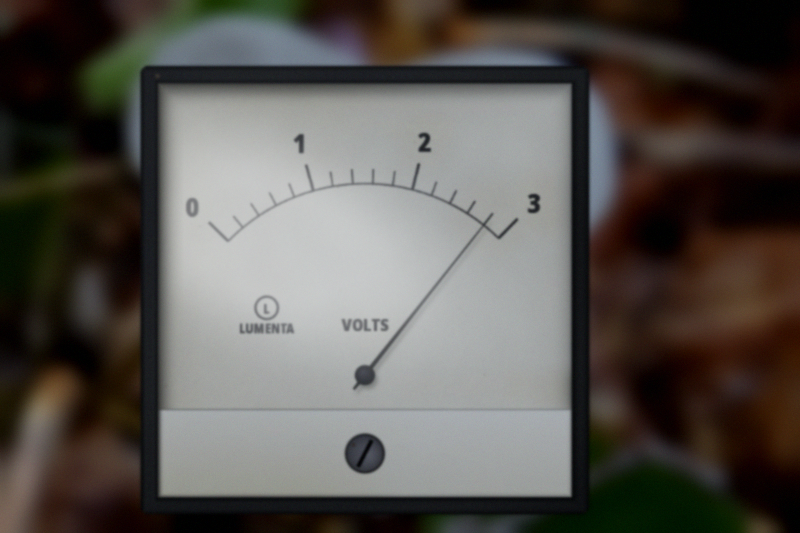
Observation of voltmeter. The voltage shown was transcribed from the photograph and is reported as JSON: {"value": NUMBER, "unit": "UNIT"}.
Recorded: {"value": 2.8, "unit": "V"}
